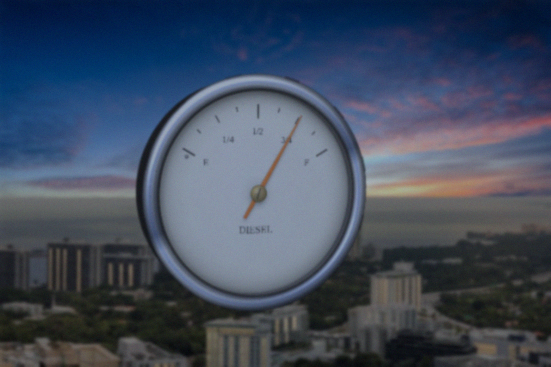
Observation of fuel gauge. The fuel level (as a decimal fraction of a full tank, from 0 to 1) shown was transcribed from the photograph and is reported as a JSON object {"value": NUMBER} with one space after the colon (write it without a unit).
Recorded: {"value": 0.75}
